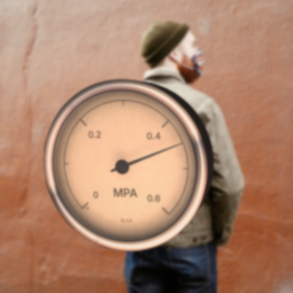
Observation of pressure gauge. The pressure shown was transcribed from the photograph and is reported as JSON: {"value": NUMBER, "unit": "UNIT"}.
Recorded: {"value": 0.45, "unit": "MPa"}
